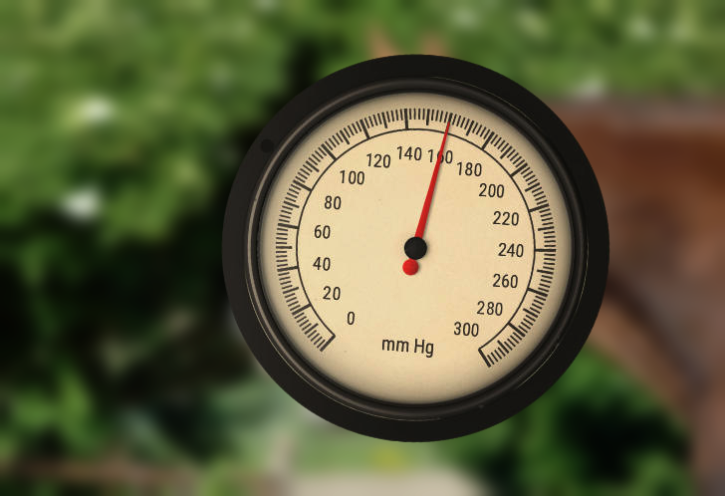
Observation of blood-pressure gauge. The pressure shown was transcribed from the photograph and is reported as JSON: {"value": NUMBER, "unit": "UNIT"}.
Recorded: {"value": 160, "unit": "mmHg"}
